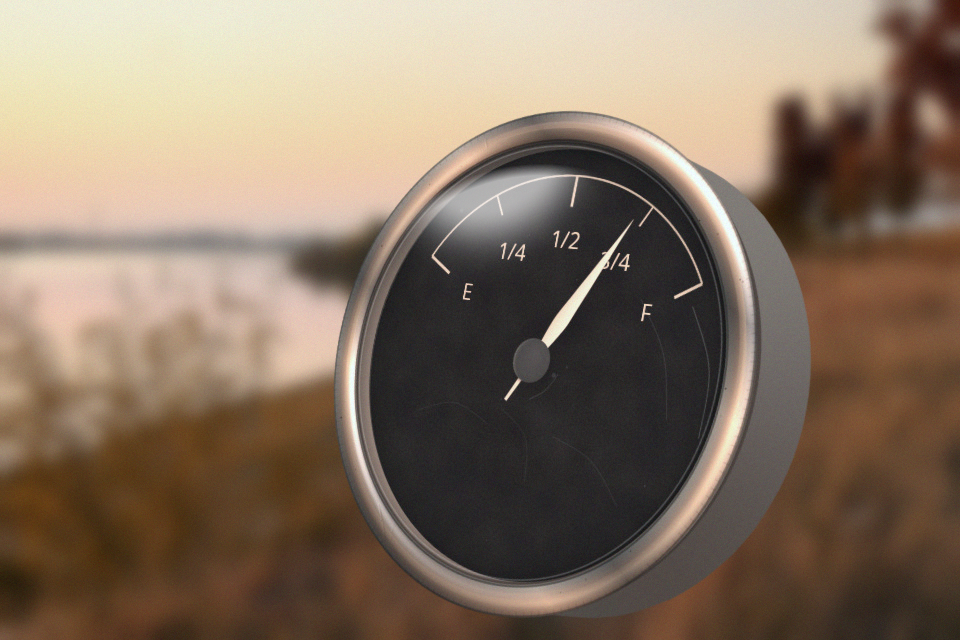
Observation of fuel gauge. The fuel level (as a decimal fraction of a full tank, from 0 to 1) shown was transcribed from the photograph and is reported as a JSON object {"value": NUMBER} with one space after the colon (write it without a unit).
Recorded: {"value": 0.75}
